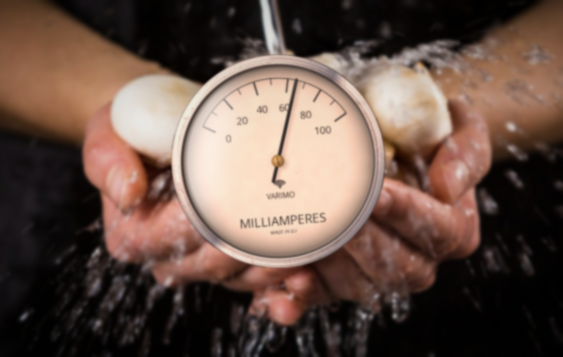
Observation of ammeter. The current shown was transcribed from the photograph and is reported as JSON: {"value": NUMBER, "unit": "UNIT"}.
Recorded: {"value": 65, "unit": "mA"}
